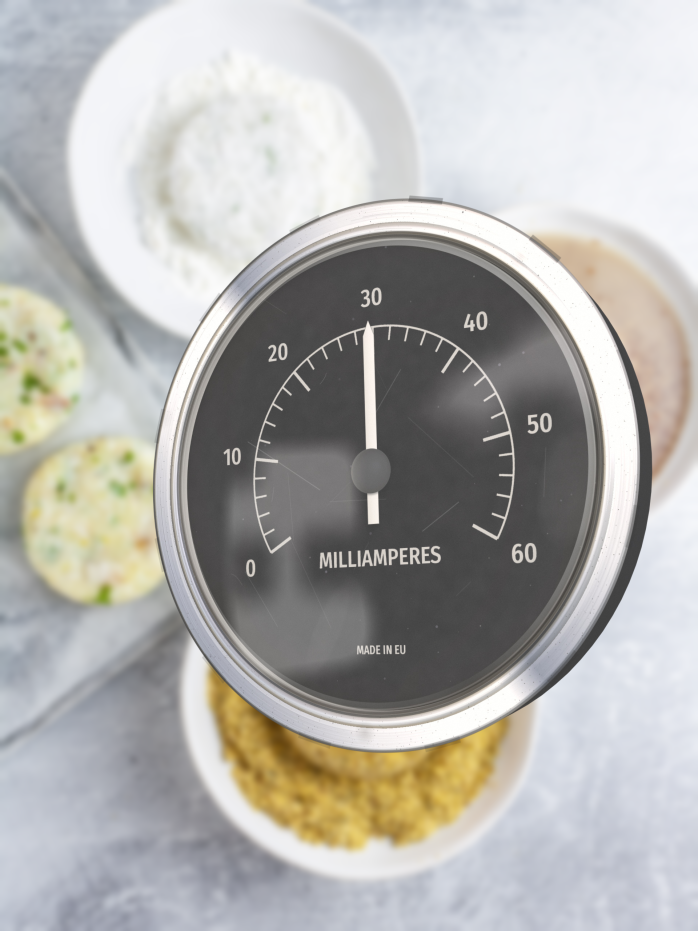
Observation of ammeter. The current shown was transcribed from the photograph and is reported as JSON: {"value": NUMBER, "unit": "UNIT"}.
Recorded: {"value": 30, "unit": "mA"}
